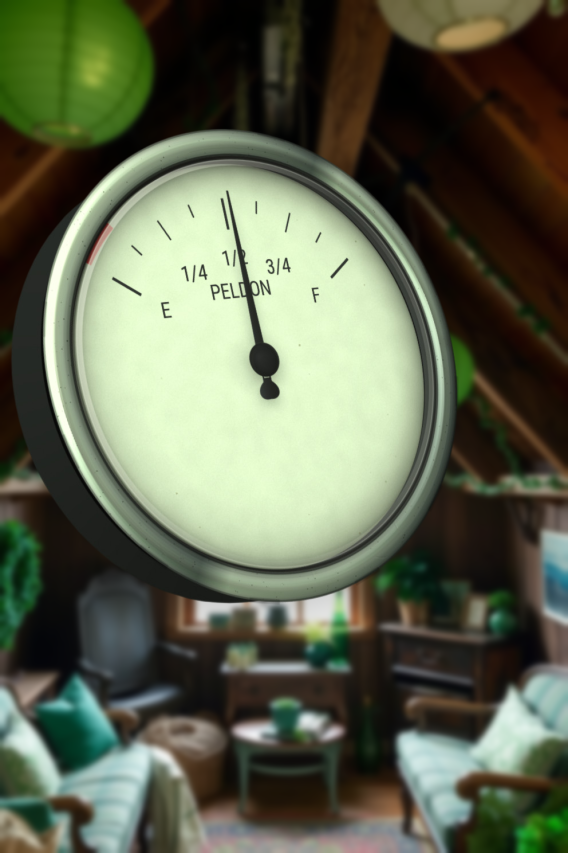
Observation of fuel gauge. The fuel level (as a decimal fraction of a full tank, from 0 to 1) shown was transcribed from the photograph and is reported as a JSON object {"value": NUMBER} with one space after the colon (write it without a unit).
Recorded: {"value": 0.5}
